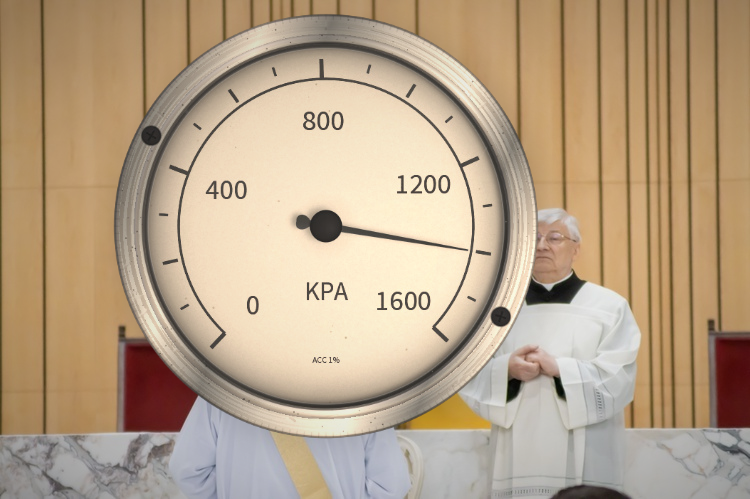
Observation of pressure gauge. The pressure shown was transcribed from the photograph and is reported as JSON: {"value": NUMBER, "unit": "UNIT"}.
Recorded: {"value": 1400, "unit": "kPa"}
